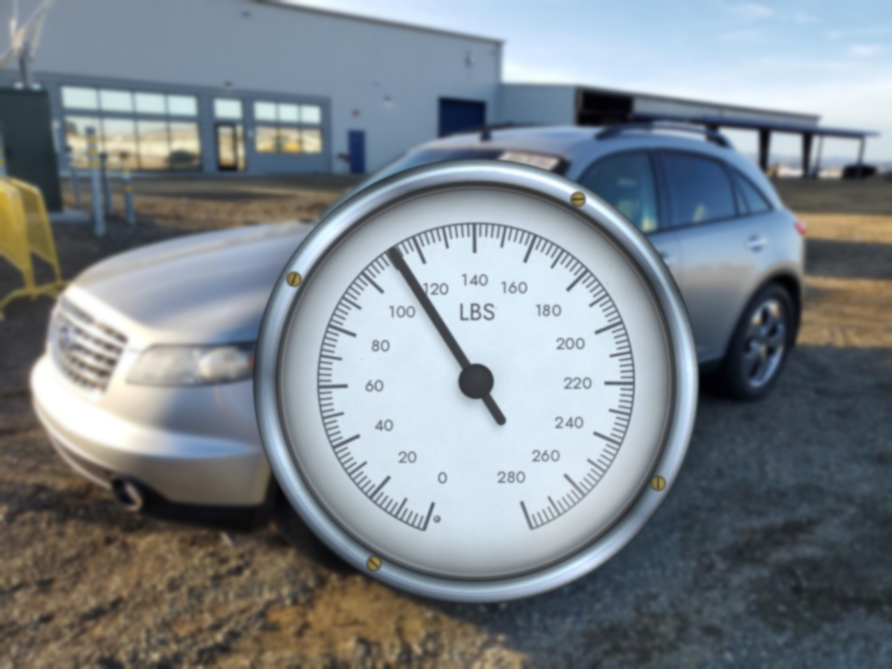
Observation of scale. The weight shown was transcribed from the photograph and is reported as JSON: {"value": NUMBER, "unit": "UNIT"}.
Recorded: {"value": 112, "unit": "lb"}
